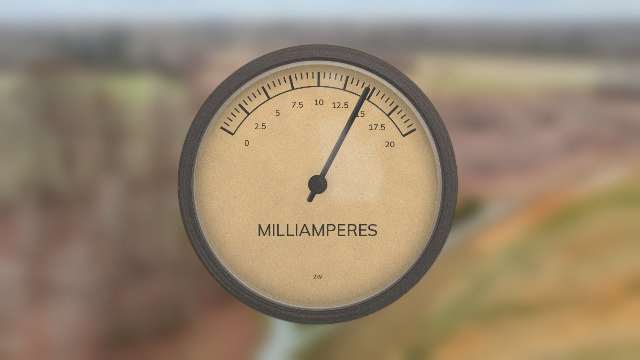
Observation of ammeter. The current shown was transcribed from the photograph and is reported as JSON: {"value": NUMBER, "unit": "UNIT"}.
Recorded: {"value": 14.5, "unit": "mA"}
